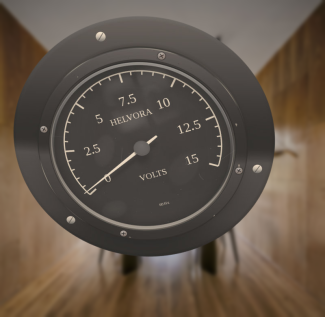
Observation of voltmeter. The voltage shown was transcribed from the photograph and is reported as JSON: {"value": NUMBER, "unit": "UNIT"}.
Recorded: {"value": 0.25, "unit": "V"}
